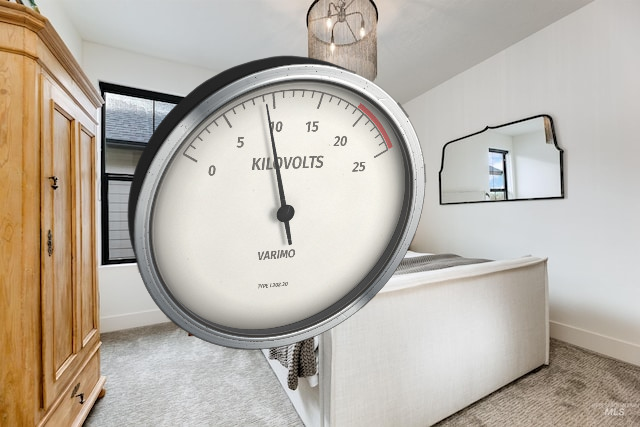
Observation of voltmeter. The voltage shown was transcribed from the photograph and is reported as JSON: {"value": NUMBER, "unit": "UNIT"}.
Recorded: {"value": 9, "unit": "kV"}
